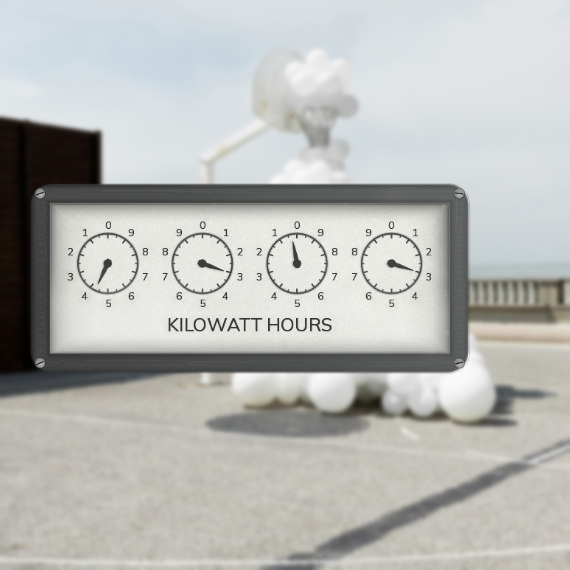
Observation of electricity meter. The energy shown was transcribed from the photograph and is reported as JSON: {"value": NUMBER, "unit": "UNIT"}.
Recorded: {"value": 4303, "unit": "kWh"}
